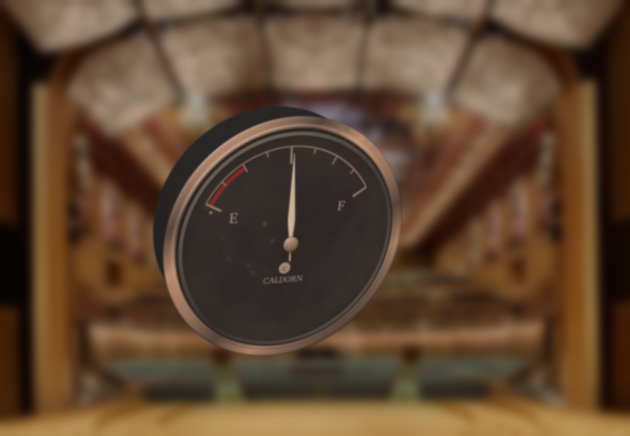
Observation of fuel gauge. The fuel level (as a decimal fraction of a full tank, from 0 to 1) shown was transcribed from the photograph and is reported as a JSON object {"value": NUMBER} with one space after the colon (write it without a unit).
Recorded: {"value": 0.5}
